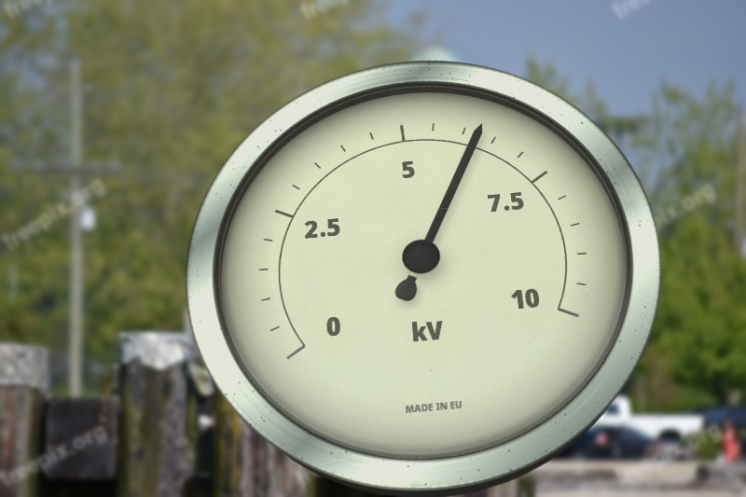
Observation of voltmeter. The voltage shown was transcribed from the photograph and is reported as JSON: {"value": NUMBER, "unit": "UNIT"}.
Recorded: {"value": 6.25, "unit": "kV"}
